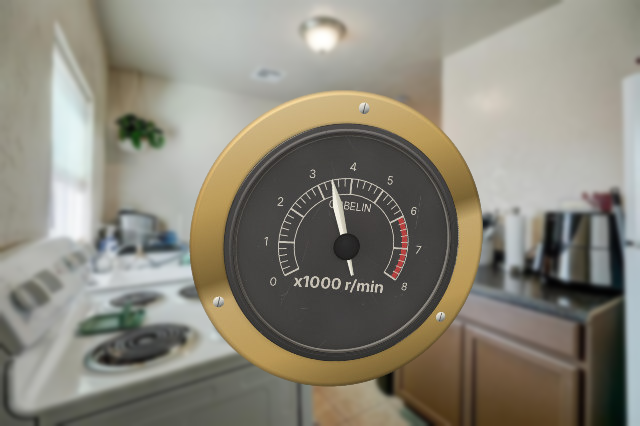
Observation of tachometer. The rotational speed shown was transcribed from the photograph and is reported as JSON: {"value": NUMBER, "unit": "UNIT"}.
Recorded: {"value": 3400, "unit": "rpm"}
